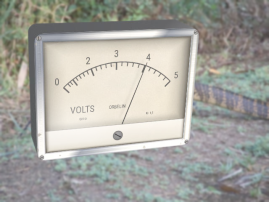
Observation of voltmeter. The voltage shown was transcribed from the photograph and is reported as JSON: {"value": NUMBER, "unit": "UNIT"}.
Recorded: {"value": 4, "unit": "V"}
